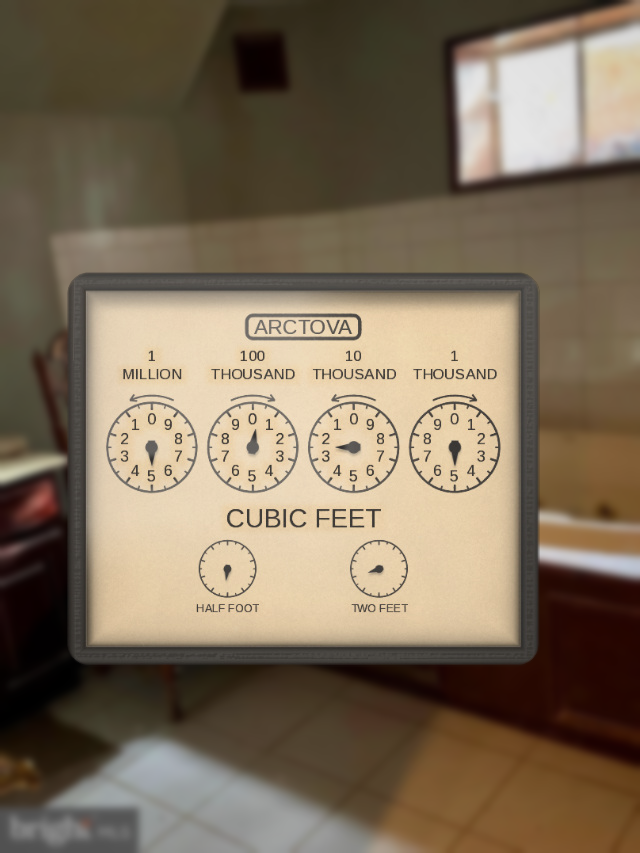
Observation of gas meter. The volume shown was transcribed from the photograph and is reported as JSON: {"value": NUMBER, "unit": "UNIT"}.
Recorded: {"value": 502500, "unit": "ft³"}
